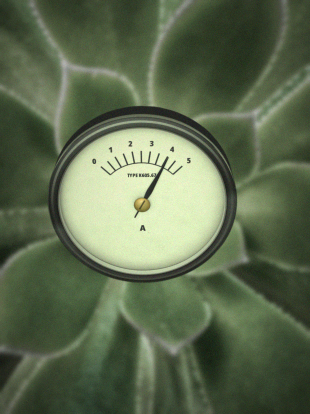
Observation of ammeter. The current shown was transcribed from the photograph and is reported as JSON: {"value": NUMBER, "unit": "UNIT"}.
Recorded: {"value": 4, "unit": "A"}
